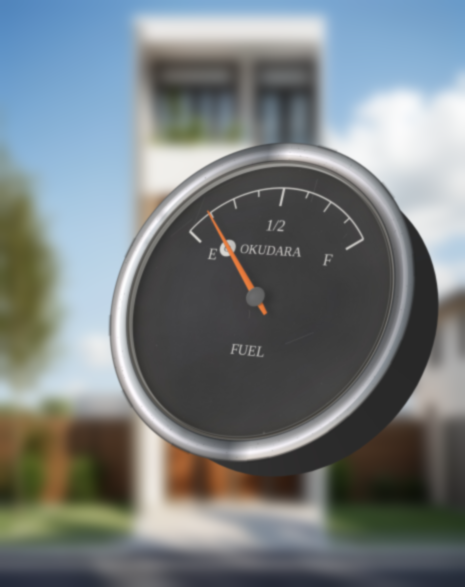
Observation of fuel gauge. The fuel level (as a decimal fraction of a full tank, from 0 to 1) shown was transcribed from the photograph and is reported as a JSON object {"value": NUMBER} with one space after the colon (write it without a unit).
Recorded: {"value": 0.125}
